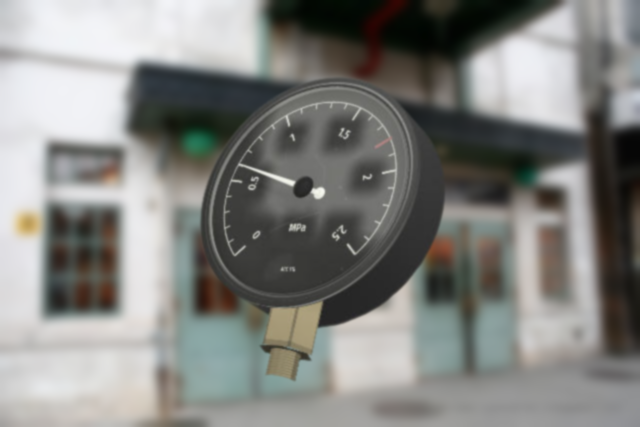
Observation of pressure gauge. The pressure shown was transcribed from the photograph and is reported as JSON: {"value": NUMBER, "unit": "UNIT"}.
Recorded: {"value": 0.6, "unit": "MPa"}
